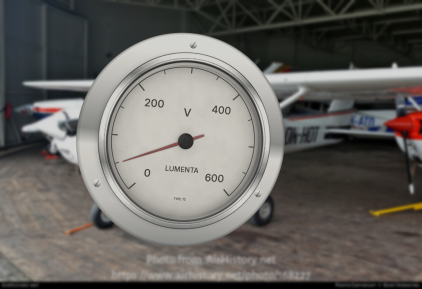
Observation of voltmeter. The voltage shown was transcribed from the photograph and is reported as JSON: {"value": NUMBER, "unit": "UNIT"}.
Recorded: {"value": 50, "unit": "V"}
